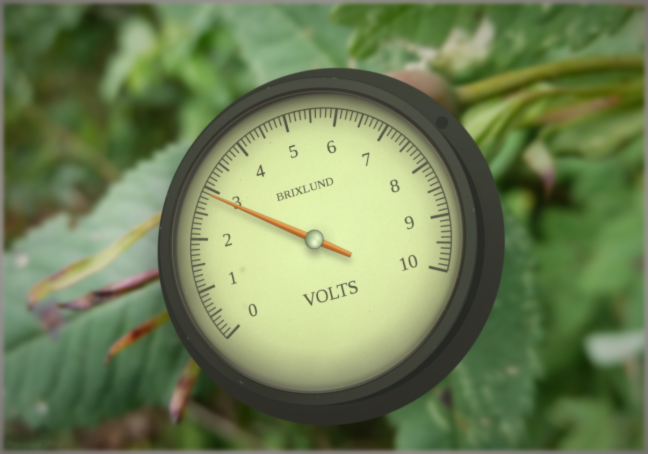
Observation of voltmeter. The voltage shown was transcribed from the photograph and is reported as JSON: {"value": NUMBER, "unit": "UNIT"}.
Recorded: {"value": 2.9, "unit": "V"}
